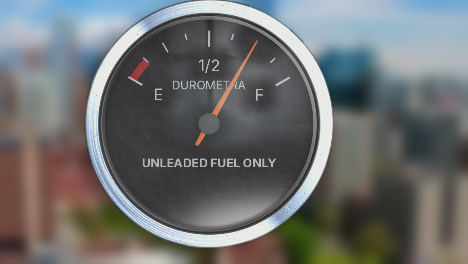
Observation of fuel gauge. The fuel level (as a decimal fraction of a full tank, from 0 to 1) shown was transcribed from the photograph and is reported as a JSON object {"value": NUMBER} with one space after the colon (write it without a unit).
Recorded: {"value": 0.75}
